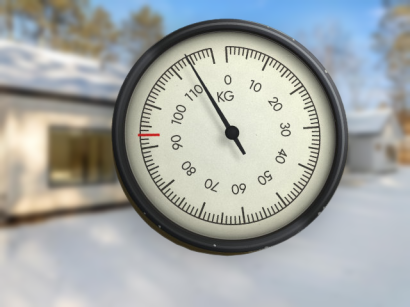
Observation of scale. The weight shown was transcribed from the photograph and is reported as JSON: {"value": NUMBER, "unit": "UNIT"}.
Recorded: {"value": 114, "unit": "kg"}
